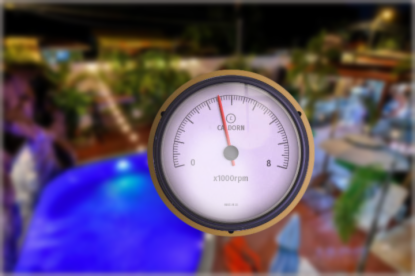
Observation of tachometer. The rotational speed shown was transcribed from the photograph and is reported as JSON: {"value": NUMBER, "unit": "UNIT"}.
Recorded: {"value": 3500, "unit": "rpm"}
